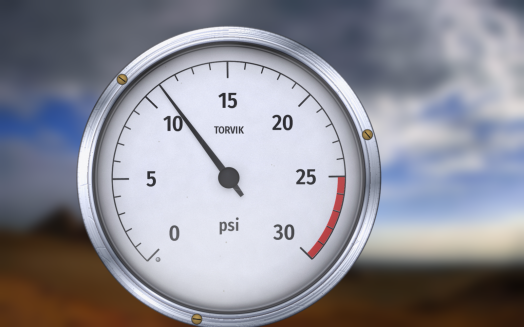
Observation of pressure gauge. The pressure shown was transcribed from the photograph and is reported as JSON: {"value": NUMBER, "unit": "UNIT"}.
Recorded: {"value": 11, "unit": "psi"}
